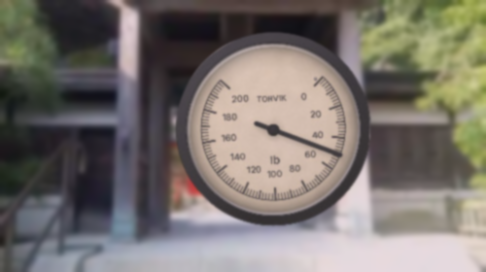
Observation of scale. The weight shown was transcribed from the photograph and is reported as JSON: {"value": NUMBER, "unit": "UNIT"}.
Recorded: {"value": 50, "unit": "lb"}
